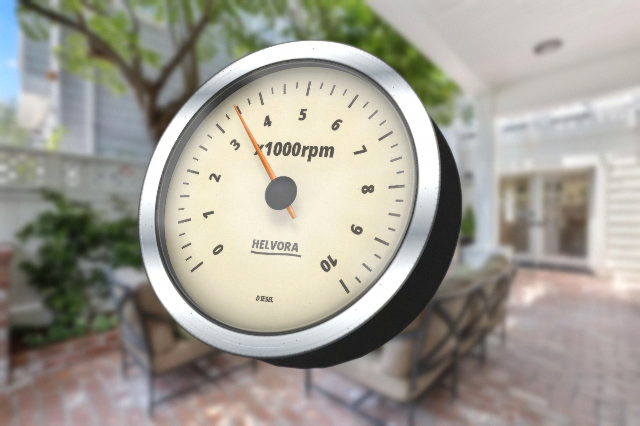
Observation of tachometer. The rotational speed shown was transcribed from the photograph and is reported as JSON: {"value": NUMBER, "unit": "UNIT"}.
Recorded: {"value": 3500, "unit": "rpm"}
